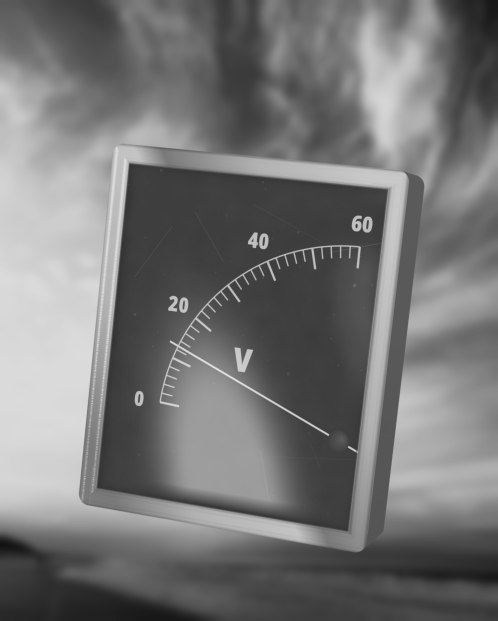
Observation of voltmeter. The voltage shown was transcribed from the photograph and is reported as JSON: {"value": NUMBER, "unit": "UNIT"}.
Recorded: {"value": 13, "unit": "V"}
